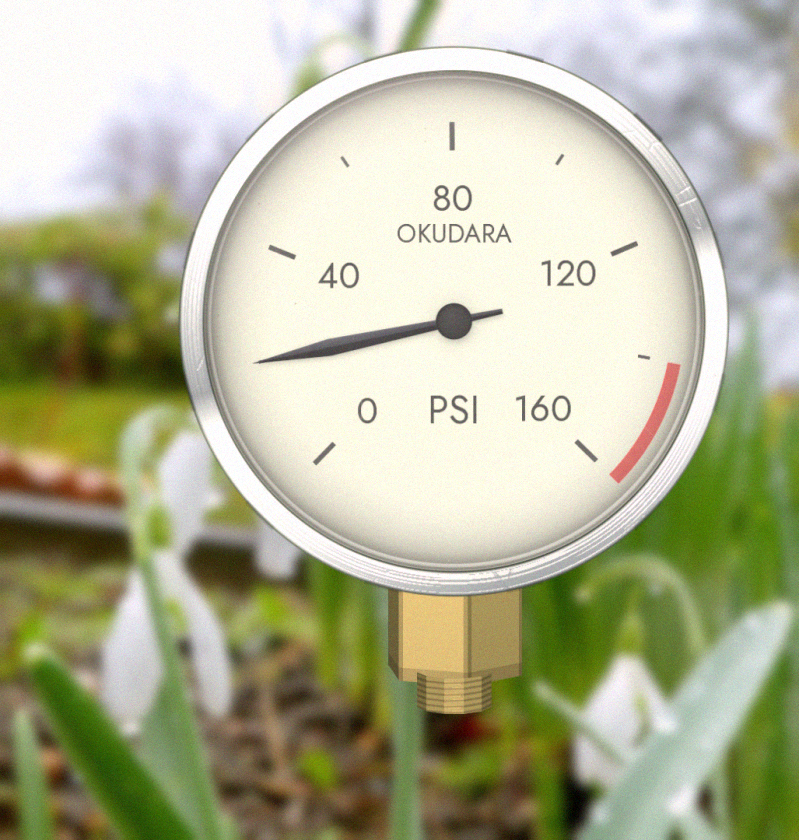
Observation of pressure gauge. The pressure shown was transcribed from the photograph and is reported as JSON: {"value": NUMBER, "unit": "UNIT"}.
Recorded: {"value": 20, "unit": "psi"}
